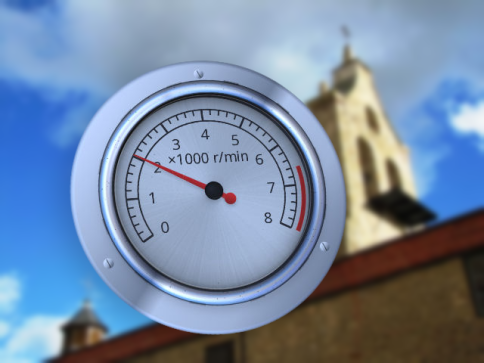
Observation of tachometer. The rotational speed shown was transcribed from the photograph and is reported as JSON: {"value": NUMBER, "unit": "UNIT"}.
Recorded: {"value": 2000, "unit": "rpm"}
